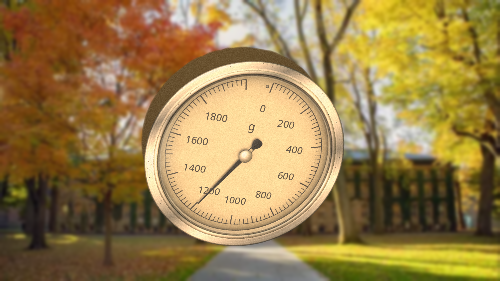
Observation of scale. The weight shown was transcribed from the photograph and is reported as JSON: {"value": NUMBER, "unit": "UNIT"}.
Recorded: {"value": 1200, "unit": "g"}
